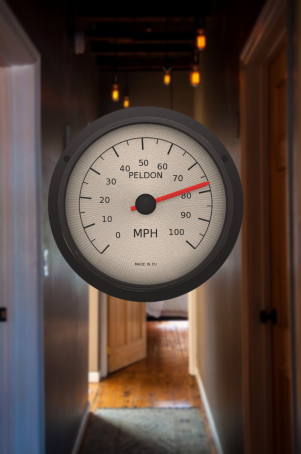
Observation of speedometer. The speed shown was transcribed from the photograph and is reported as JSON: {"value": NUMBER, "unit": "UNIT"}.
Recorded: {"value": 77.5, "unit": "mph"}
